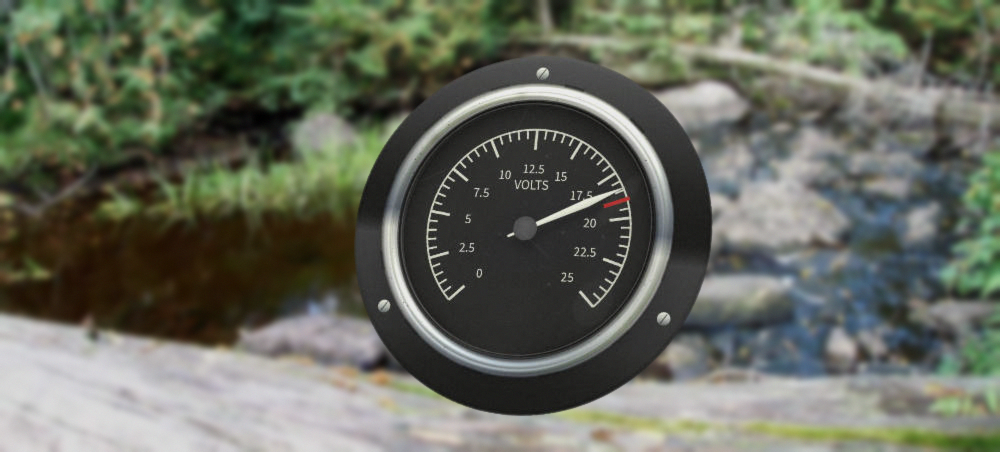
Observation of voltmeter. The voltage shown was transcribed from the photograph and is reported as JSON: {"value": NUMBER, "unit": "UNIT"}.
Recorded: {"value": 18.5, "unit": "V"}
